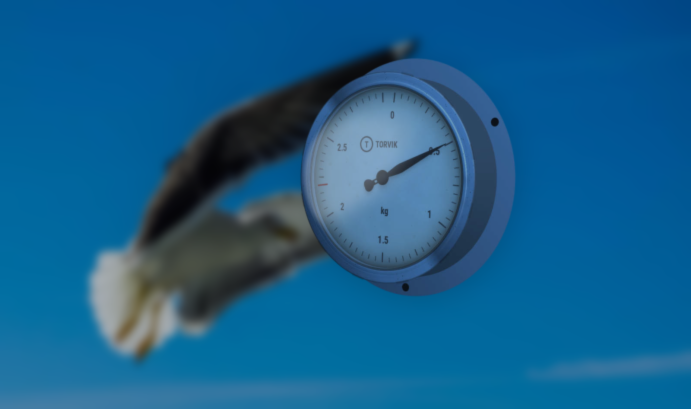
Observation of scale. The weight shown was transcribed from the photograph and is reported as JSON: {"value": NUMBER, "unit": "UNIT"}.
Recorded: {"value": 0.5, "unit": "kg"}
